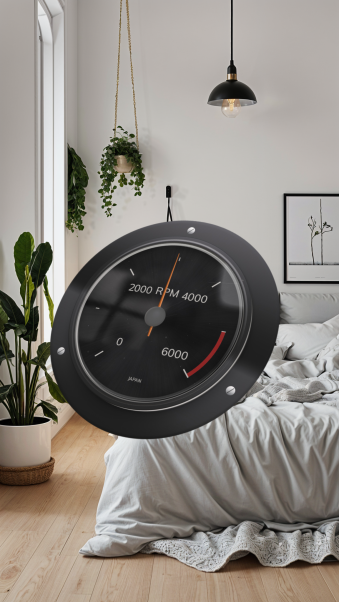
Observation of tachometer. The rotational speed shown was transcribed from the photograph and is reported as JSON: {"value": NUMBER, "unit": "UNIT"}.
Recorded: {"value": 3000, "unit": "rpm"}
